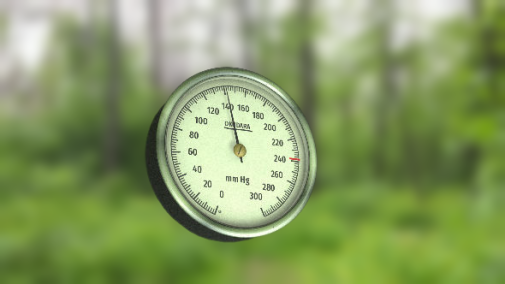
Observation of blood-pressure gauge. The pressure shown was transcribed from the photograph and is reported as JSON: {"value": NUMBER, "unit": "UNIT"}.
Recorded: {"value": 140, "unit": "mmHg"}
